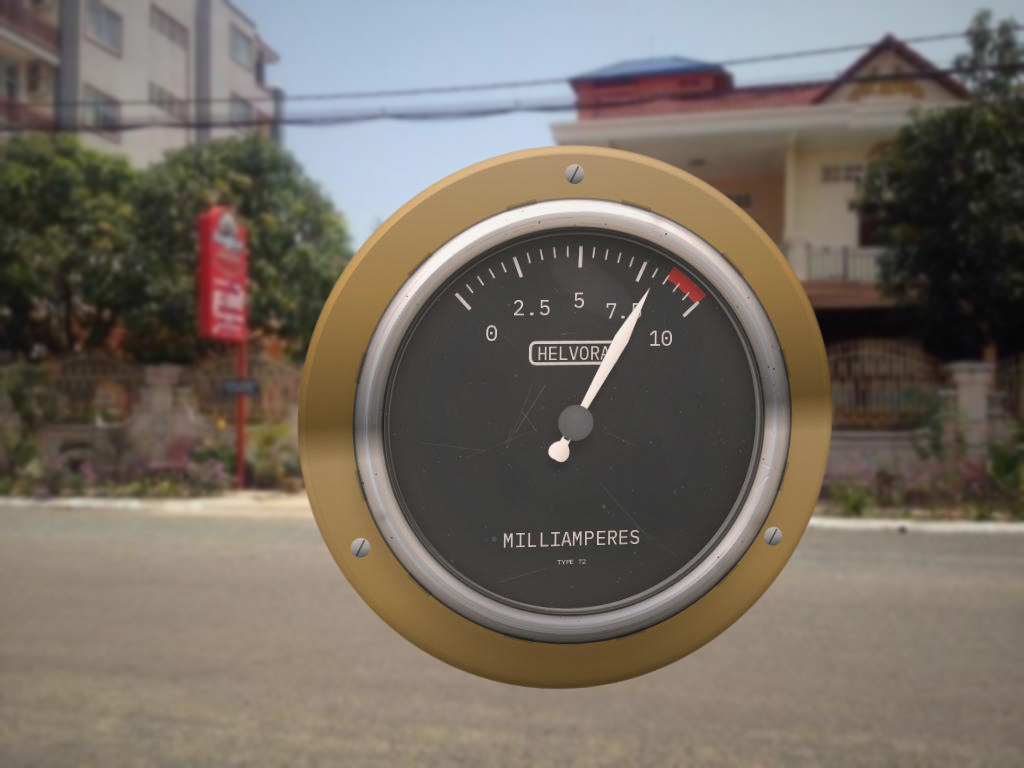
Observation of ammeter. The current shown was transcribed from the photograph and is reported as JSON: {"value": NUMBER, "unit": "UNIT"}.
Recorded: {"value": 8, "unit": "mA"}
